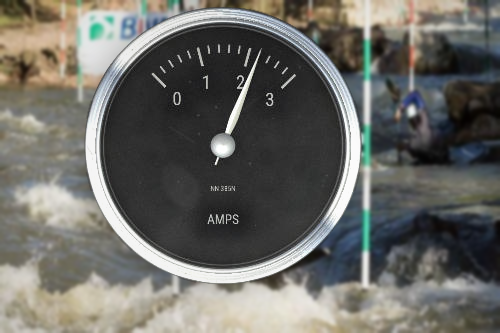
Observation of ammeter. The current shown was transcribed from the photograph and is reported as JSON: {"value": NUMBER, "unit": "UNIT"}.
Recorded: {"value": 2.2, "unit": "A"}
